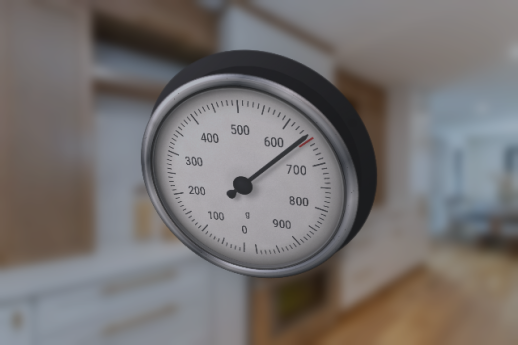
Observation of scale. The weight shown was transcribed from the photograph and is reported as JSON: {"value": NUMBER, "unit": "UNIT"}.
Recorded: {"value": 640, "unit": "g"}
